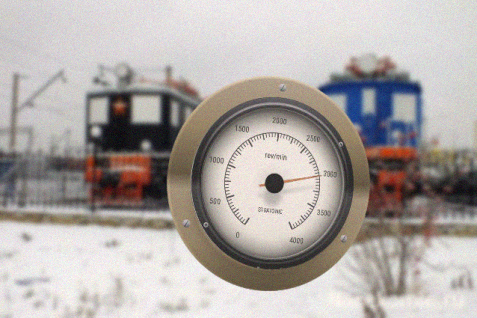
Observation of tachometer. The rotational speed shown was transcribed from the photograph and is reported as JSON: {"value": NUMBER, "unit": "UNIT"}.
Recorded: {"value": 3000, "unit": "rpm"}
